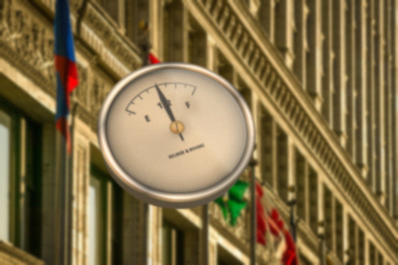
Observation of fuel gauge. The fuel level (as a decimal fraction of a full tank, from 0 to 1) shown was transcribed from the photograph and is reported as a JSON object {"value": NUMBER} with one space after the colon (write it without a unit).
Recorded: {"value": 0.5}
